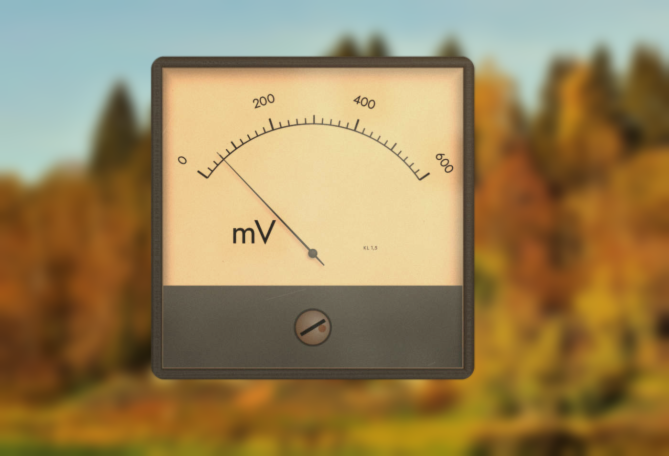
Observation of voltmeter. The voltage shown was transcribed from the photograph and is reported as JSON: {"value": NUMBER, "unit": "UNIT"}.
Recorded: {"value": 60, "unit": "mV"}
